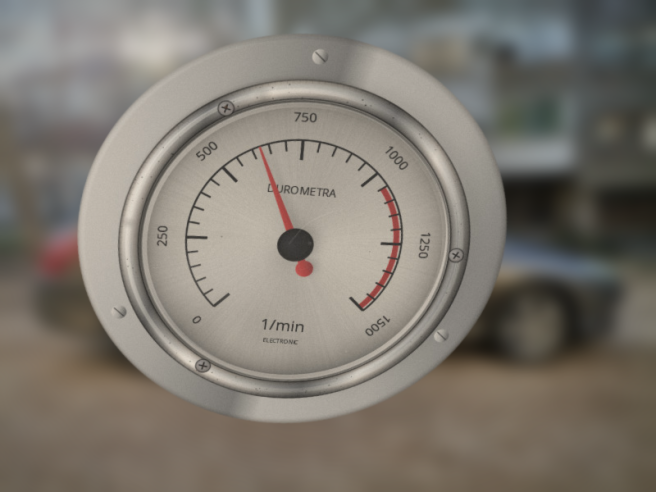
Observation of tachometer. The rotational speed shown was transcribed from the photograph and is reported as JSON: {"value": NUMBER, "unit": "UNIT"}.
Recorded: {"value": 625, "unit": "rpm"}
